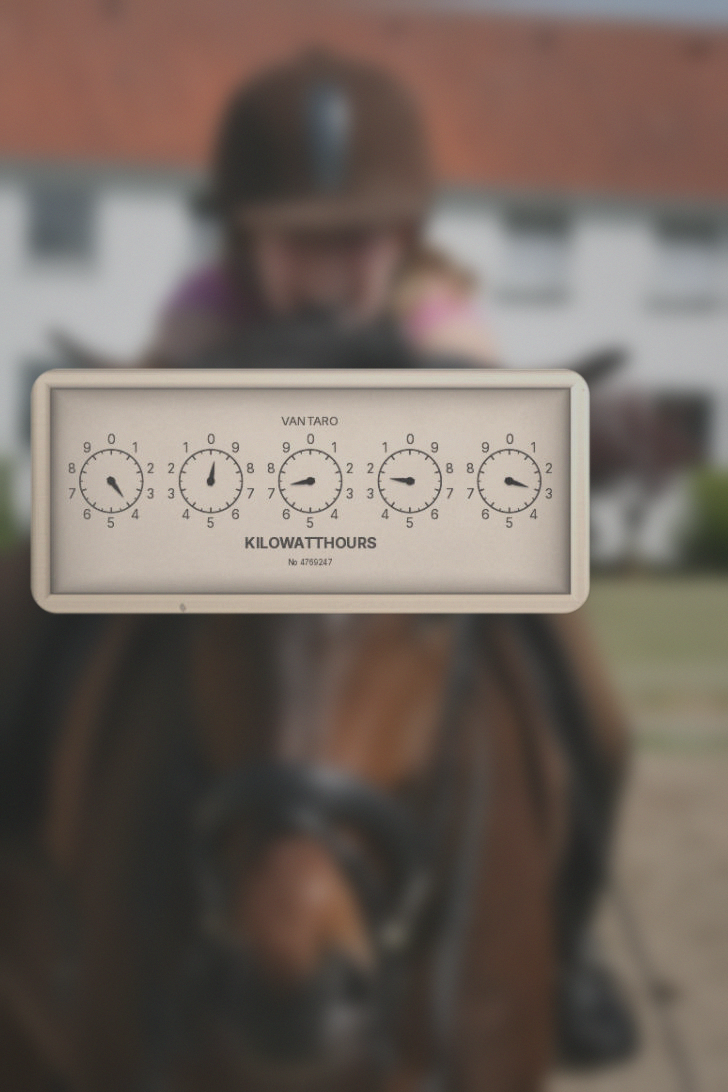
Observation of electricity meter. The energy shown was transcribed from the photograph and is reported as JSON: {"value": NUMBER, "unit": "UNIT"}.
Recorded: {"value": 39723, "unit": "kWh"}
